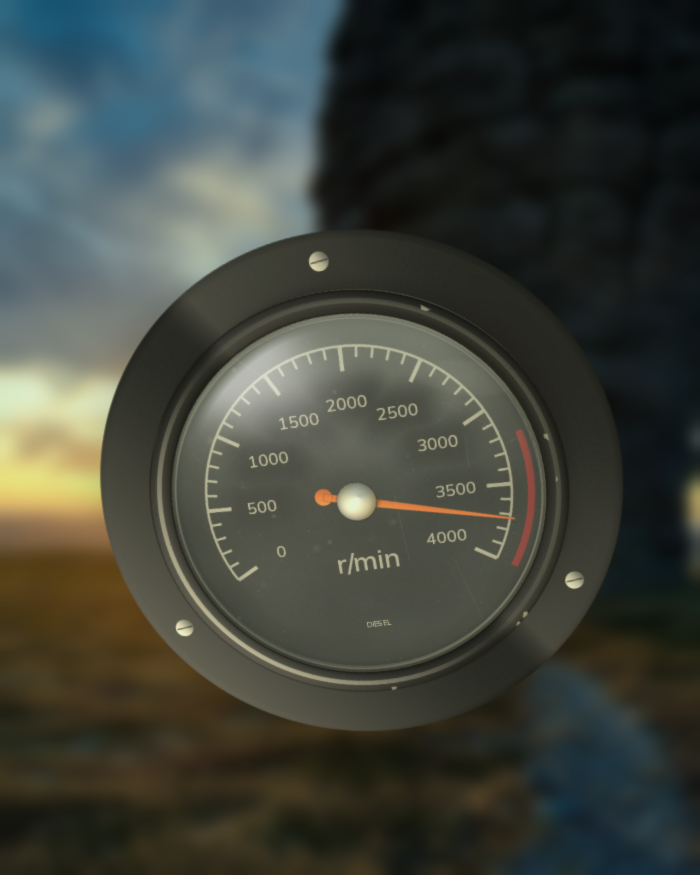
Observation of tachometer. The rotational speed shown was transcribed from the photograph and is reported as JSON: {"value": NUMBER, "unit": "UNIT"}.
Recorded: {"value": 3700, "unit": "rpm"}
